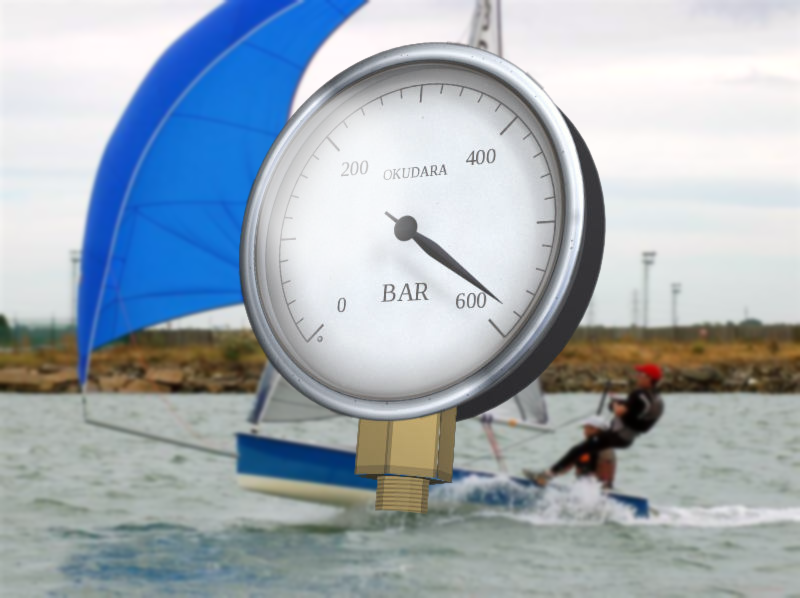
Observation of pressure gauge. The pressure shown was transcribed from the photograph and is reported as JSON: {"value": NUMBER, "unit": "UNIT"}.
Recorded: {"value": 580, "unit": "bar"}
